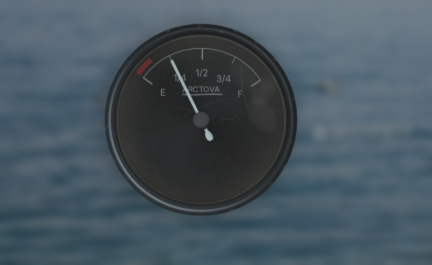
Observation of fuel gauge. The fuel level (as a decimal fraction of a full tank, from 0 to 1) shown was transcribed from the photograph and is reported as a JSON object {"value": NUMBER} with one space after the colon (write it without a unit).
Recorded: {"value": 0.25}
